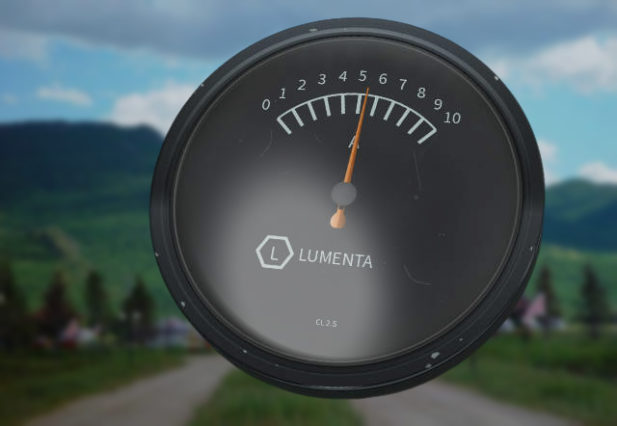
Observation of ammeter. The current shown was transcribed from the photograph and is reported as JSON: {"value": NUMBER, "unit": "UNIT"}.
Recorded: {"value": 5.5, "unit": "A"}
